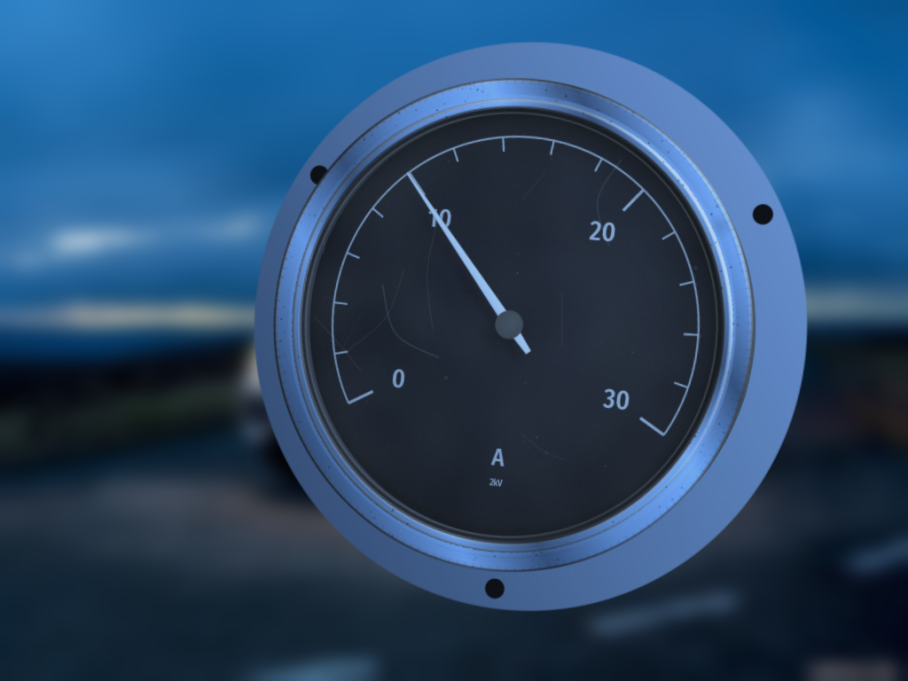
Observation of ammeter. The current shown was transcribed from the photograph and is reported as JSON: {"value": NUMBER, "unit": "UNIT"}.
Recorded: {"value": 10, "unit": "A"}
